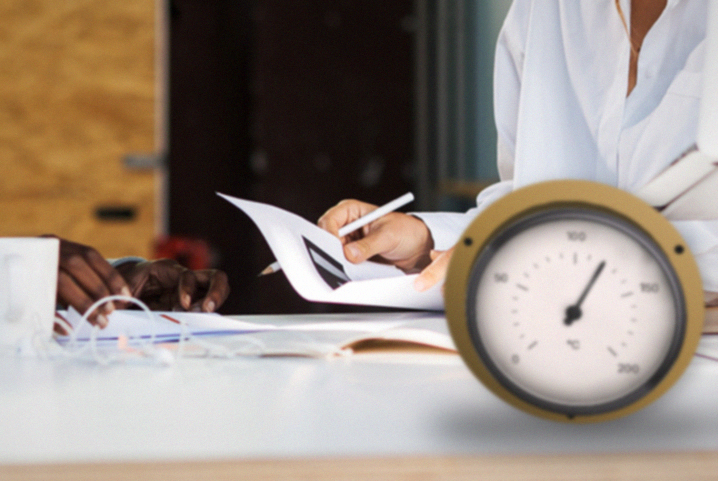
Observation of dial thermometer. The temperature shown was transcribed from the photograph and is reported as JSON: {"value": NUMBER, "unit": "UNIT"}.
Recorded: {"value": 120, "unit": "°C"}
